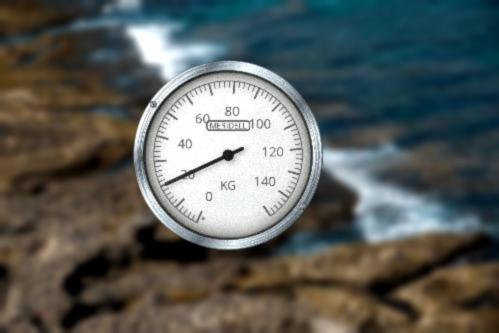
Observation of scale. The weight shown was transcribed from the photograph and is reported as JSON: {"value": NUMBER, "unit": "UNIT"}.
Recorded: {"value": 20, "unit": "kg"}
